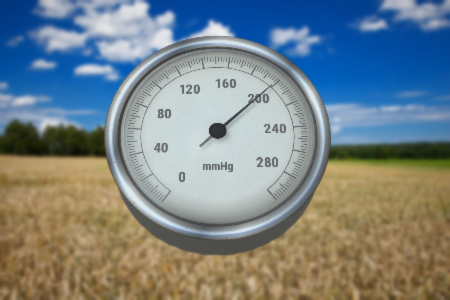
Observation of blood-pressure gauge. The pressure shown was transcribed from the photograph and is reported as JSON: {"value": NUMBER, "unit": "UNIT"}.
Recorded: {"value": 200, "unit": "mmHg"}
